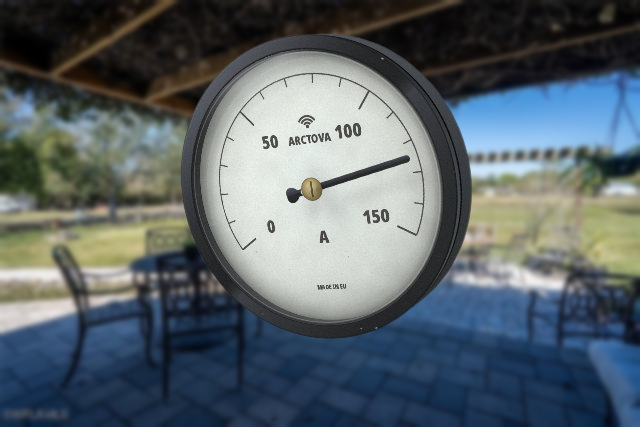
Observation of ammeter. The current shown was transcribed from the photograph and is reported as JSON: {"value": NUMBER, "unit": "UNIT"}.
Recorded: {"value": 125, "unit": "A"}
